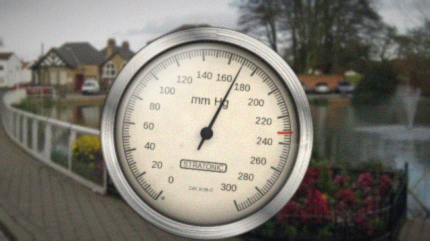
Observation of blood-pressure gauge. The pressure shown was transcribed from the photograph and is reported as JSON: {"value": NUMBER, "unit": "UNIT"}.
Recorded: {"value": 170, "unit": "mmHg"}
